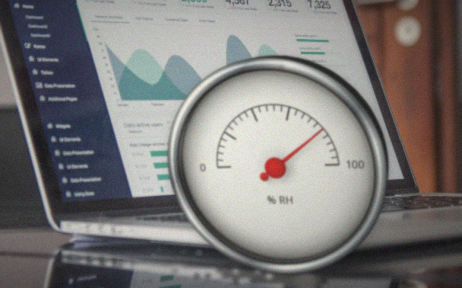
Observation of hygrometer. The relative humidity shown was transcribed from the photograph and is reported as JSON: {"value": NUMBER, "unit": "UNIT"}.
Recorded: {"value": 80, "unit": "%"}
